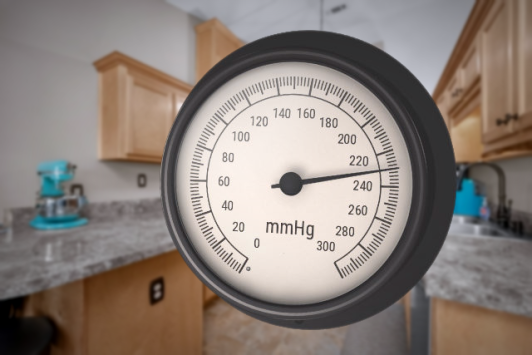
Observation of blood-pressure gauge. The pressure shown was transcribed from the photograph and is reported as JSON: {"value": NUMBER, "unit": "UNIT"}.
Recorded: {"value": 230, "unit": "mmHg"}
